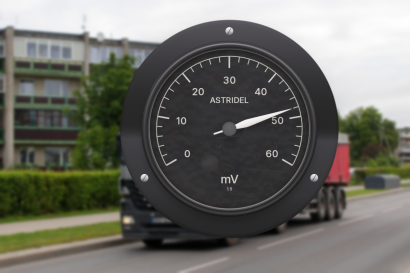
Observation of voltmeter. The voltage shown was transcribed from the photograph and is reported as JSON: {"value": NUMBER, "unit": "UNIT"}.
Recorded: {"value": 48, "unit": "mV"}
